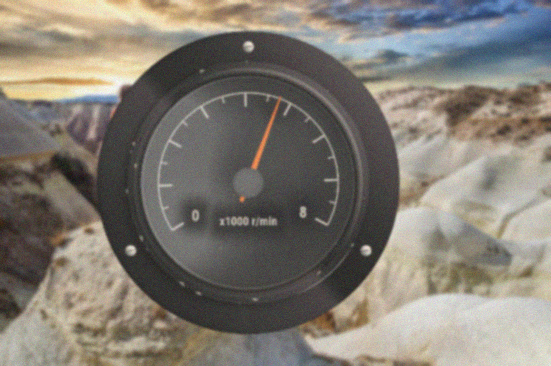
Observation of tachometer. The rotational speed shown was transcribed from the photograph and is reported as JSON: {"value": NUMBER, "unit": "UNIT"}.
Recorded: {"value": 4750, "unit": "rpm"}
